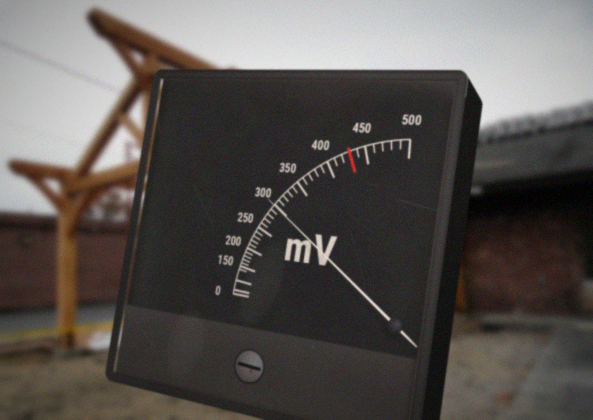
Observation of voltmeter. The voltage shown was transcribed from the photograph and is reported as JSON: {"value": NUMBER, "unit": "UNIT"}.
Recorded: {"value": 300, "unit": "mV"}
